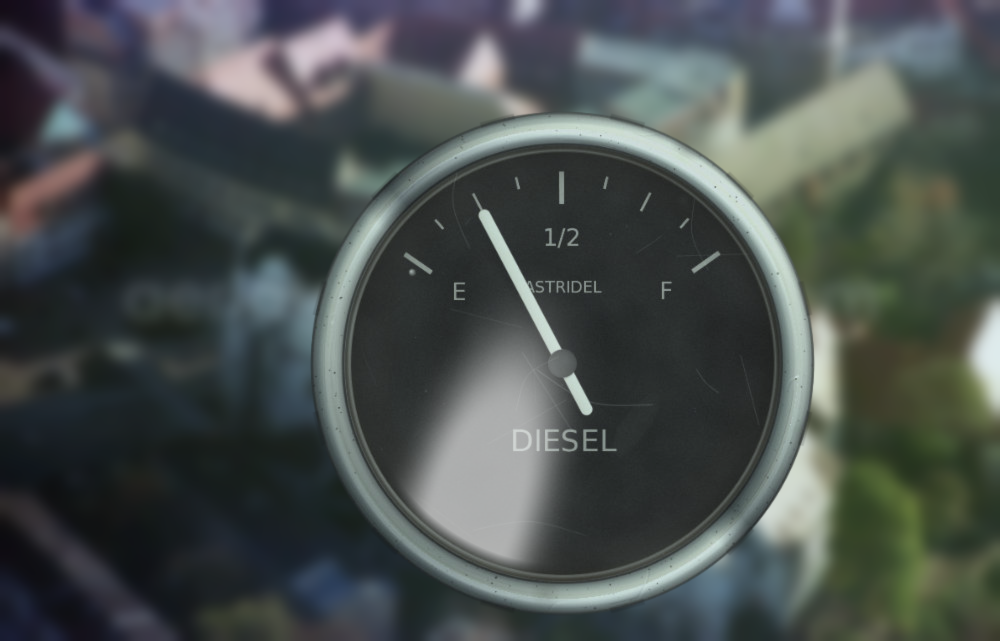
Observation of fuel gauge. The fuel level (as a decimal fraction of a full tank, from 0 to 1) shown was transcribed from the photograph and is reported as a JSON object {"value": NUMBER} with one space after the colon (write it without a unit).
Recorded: {"value": 0.25}
